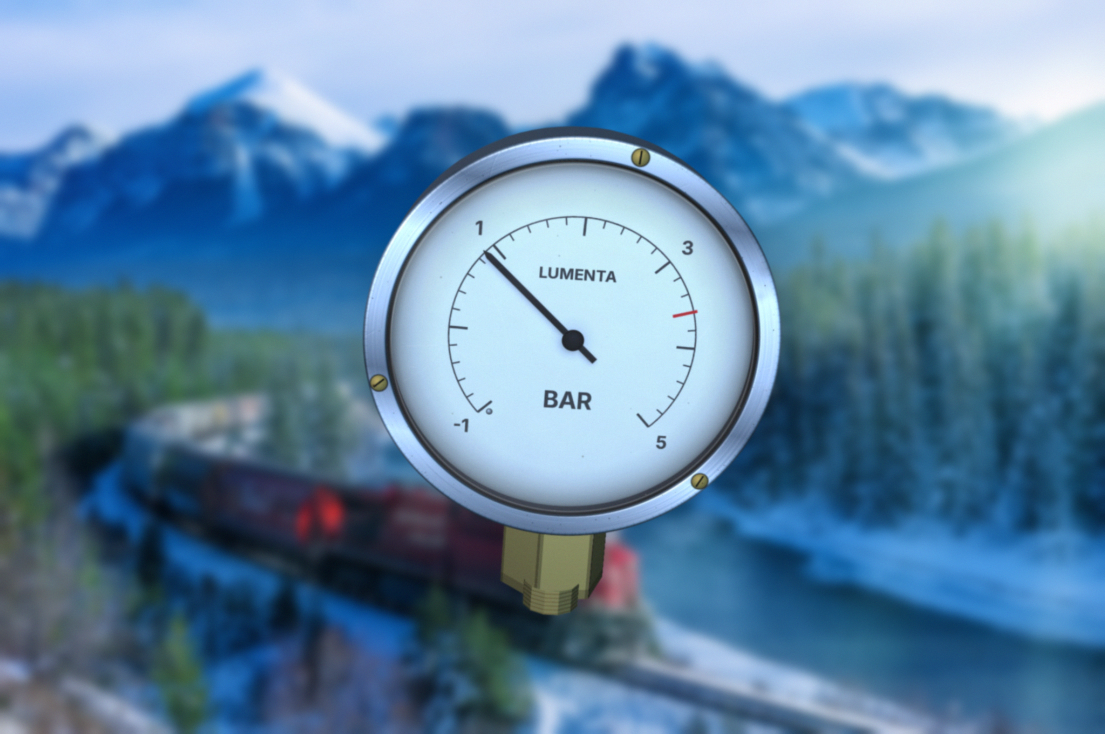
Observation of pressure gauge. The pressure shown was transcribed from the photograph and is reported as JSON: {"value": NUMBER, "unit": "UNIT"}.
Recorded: {"value": 0.9, "unit": "bar"}
